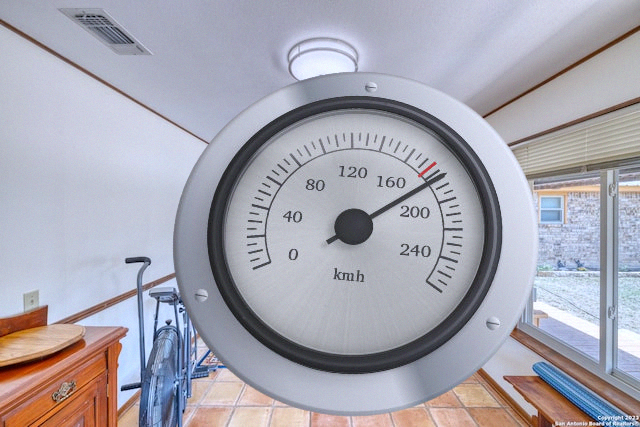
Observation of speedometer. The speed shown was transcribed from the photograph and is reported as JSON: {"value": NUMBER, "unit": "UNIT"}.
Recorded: {"value": 185, "unit": "km/h"}
